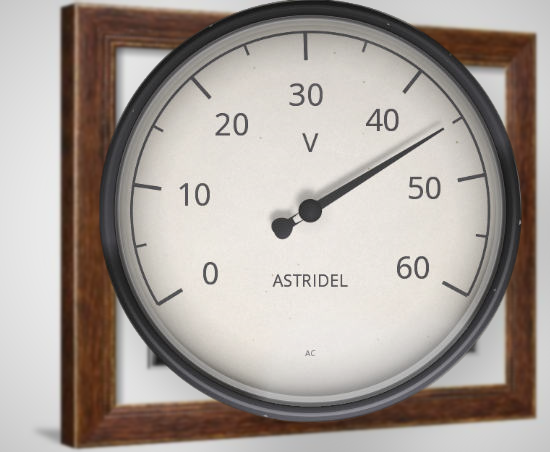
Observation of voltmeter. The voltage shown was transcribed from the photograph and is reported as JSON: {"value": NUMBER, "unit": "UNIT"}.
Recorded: {"value": 45, "unit": "V"}
